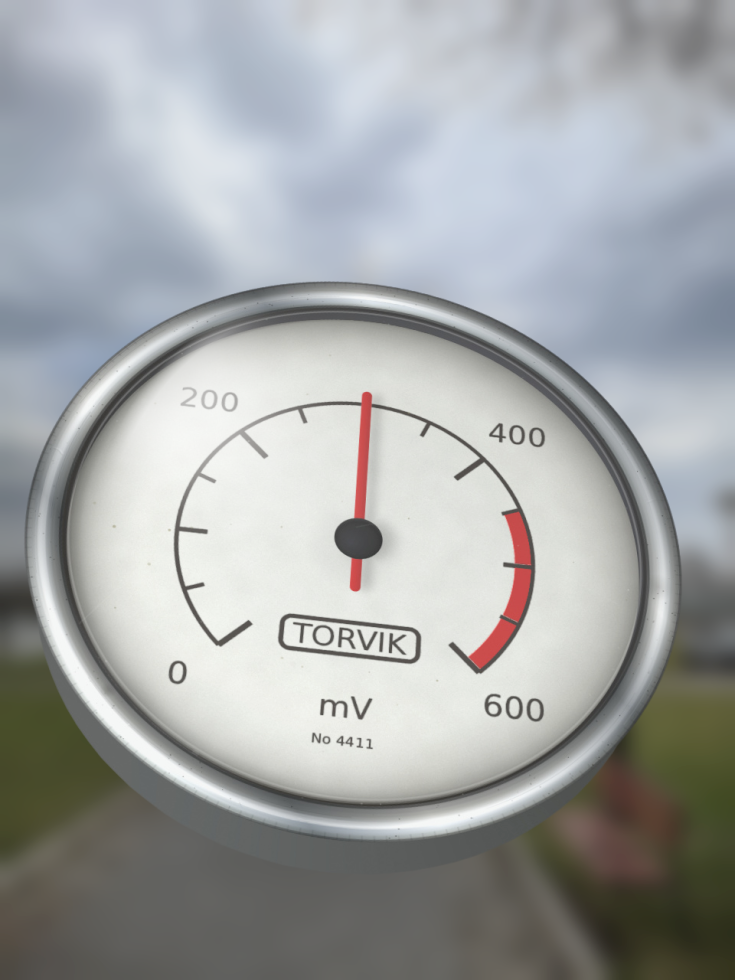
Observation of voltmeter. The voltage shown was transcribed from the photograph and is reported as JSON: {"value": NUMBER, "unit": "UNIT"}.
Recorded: {"value": 300, "unit": "mV"}
